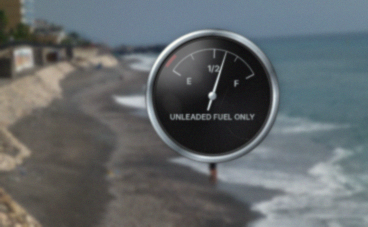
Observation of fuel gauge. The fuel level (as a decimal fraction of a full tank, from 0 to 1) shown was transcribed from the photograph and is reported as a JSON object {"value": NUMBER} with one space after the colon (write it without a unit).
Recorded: {"value": 0.625}
